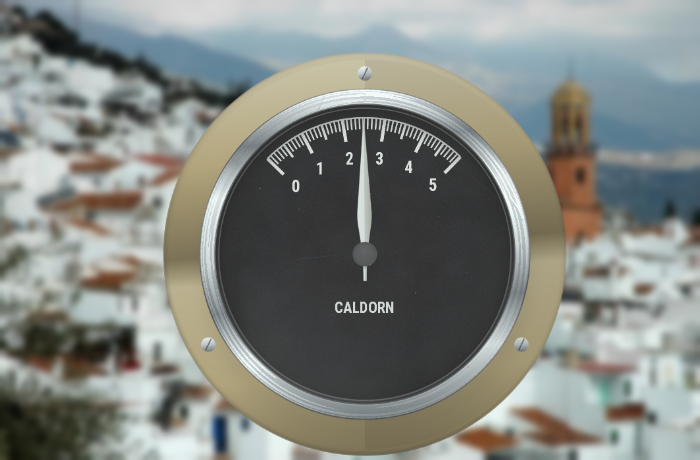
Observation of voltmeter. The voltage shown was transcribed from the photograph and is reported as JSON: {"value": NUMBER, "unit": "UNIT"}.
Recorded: {"value": 2.5, "unit": "V"}
